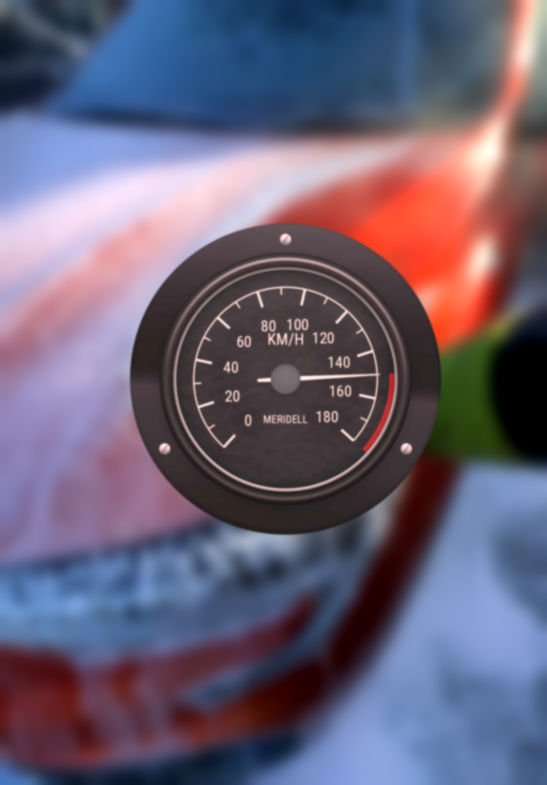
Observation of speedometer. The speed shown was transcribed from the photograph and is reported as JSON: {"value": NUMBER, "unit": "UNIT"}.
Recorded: {"value": 150, "unit": "km/h"}
